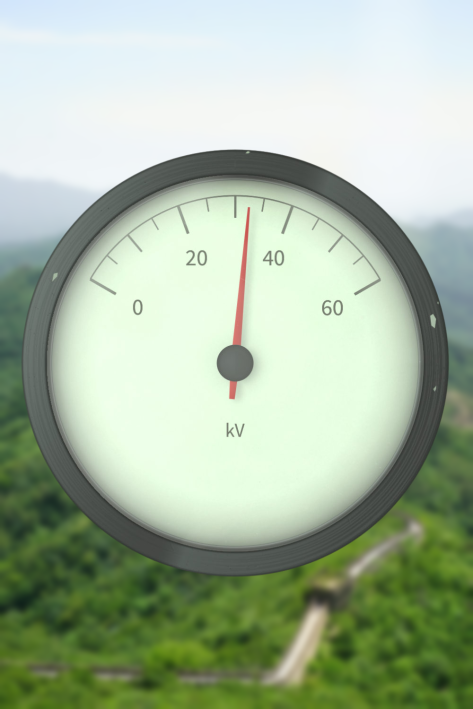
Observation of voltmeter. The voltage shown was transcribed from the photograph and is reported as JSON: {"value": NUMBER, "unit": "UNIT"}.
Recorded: {"value": 32.5, "unit": "kV"}
